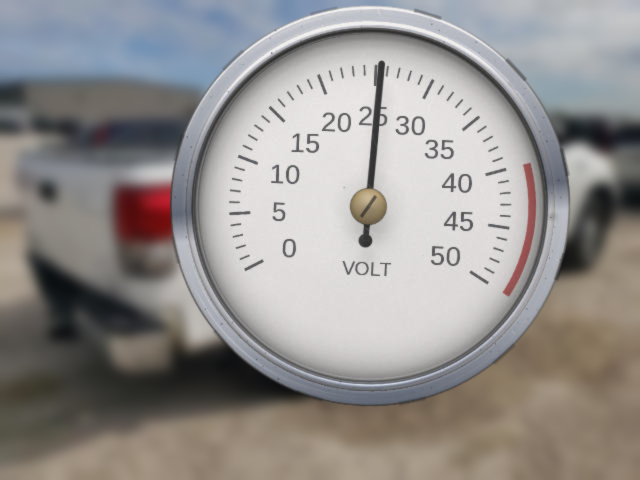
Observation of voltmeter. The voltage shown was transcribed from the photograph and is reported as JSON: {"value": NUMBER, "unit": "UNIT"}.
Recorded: {"value": 25.5, "unit": "V"}
